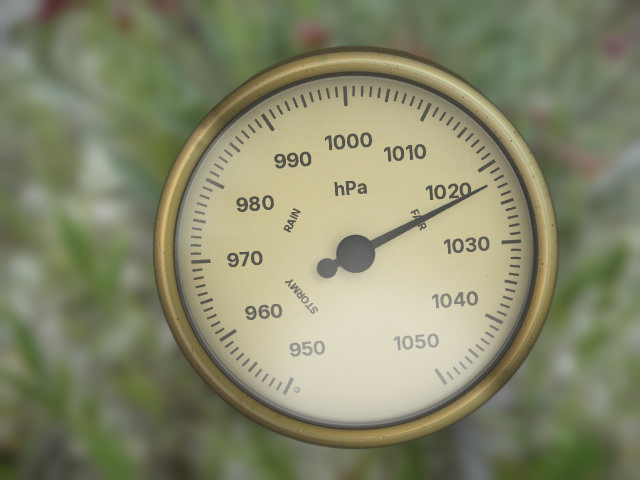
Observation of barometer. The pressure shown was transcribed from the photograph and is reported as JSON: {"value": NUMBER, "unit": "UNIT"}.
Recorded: {"value": 1022, "unit": "hPa"}
